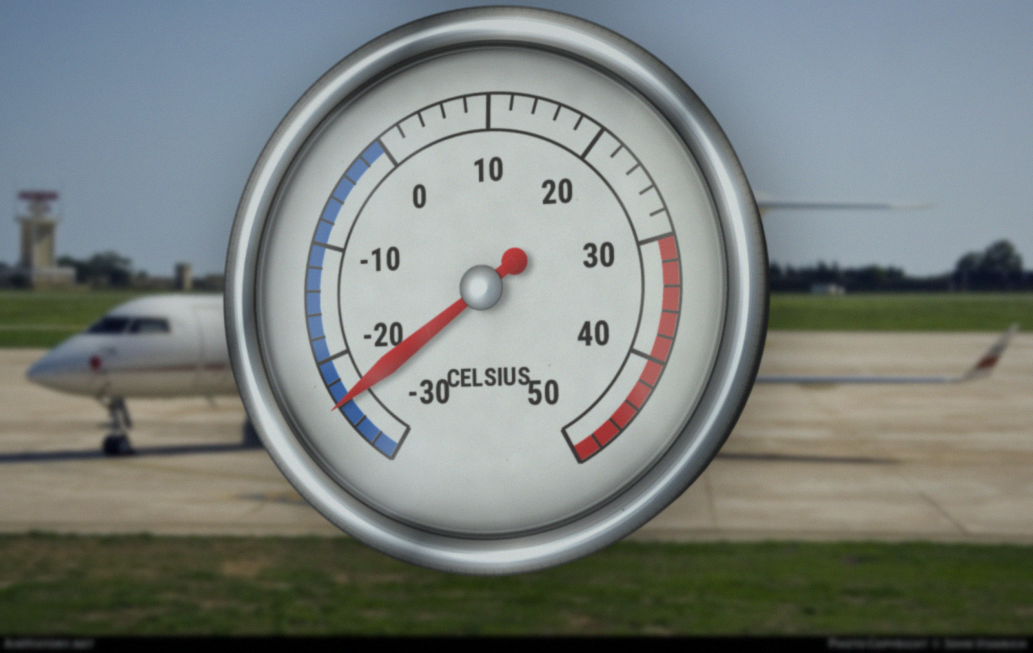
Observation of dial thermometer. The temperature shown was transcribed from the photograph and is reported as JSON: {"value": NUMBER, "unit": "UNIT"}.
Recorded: {"value": -24, "unit": "°C"}
